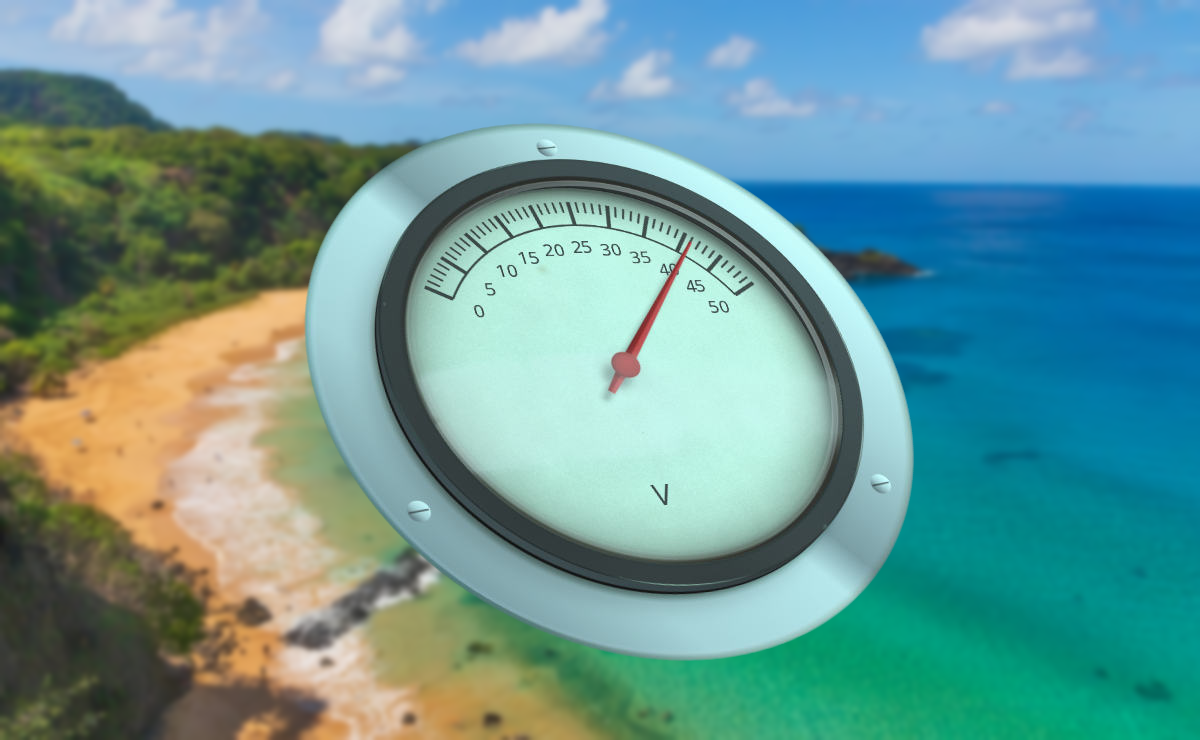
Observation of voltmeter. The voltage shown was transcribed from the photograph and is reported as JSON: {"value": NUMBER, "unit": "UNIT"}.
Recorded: {"value": 41, "unit": "V"}
